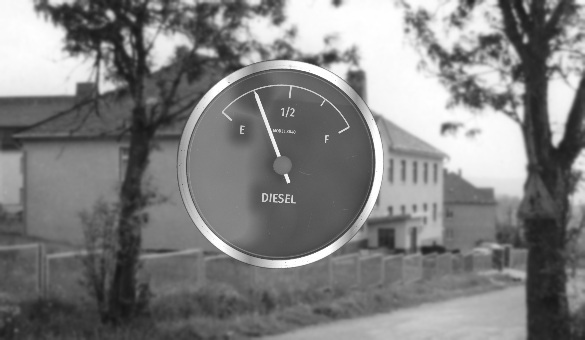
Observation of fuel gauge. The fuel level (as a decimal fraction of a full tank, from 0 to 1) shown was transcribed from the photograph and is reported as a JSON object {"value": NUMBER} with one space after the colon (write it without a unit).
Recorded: {"value": 0.25}
